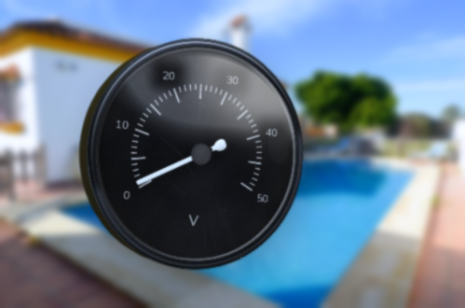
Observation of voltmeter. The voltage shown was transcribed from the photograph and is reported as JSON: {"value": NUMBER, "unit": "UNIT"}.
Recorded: {"value": 1, "unit": "V"}
